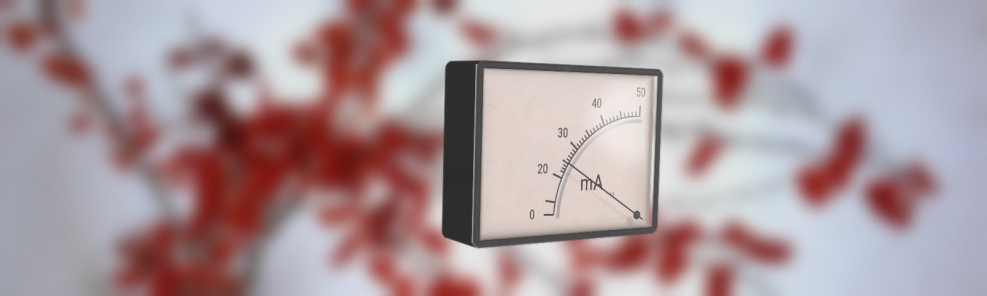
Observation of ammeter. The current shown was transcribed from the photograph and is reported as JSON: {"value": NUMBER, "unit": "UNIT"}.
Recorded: {"value": 25, "unit": "mA"}
